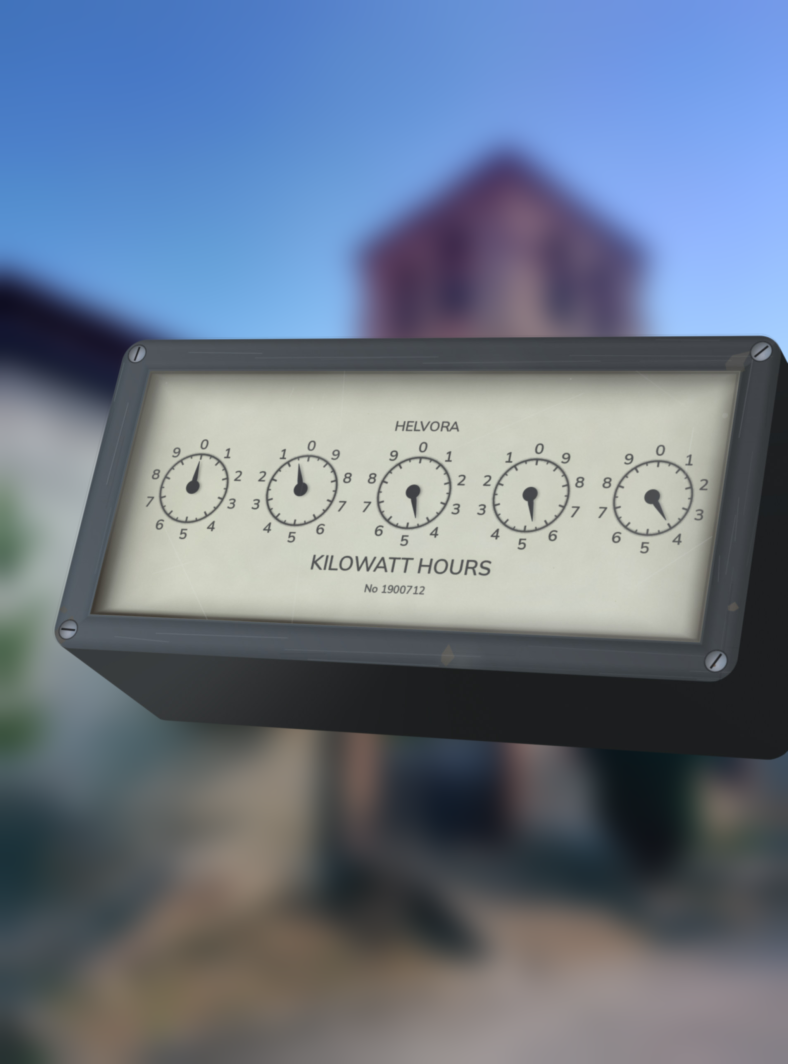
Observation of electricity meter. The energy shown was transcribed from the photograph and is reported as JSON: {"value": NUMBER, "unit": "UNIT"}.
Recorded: {"value": 454, "unit": "kWh"}
